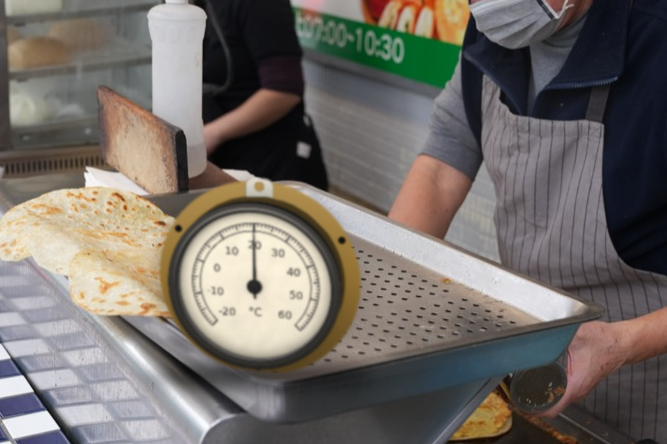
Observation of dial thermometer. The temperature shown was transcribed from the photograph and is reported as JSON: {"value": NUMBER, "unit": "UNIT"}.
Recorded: {"value": 20, "unit": "°C"}
